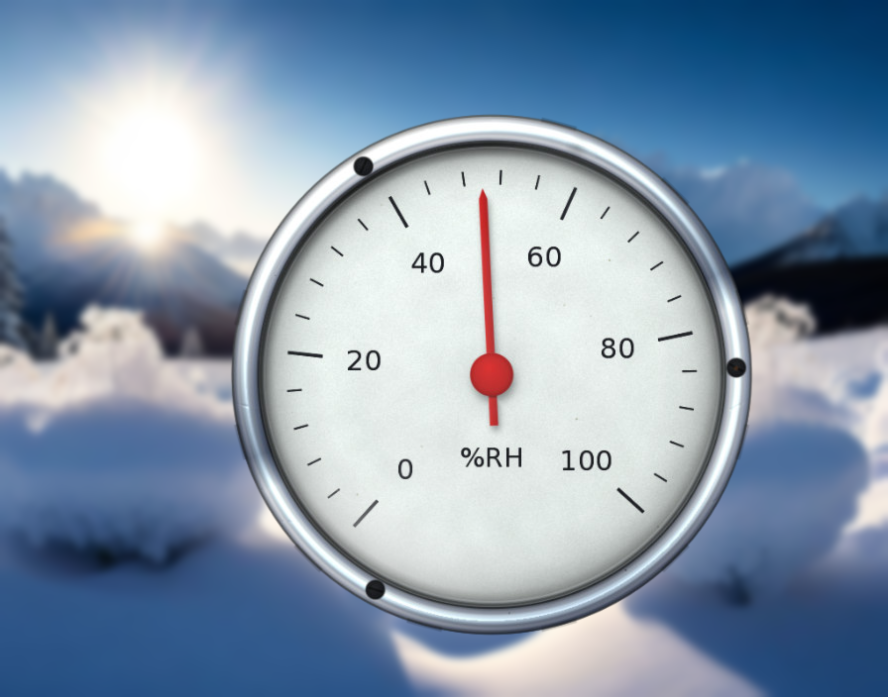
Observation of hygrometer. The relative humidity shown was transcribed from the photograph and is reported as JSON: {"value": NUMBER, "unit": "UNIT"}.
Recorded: {"value": 50, "unit": "%"}
